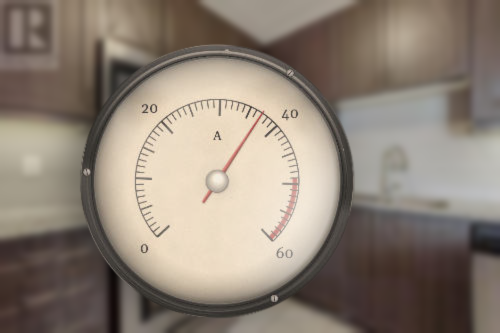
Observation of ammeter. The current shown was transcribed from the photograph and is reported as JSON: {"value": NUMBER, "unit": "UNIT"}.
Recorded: {"value": 37, "unit": "A"}
